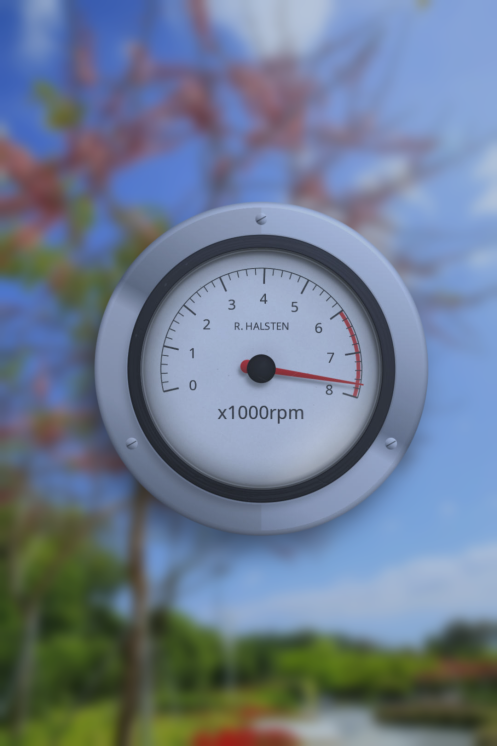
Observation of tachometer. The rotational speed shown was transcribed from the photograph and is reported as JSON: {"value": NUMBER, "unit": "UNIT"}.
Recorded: {"value": 7700, "unit": "rpm"}
